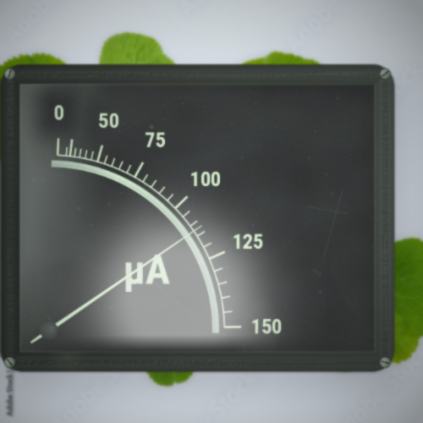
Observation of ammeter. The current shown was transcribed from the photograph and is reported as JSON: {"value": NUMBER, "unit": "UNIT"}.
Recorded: {"value": 112.5, "unit": "µA"}
